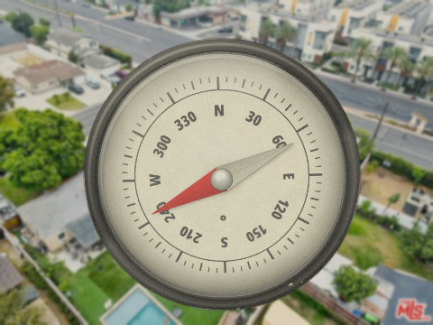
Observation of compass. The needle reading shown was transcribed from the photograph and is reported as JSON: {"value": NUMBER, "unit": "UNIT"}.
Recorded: {"value": 245, "unit": "°"}
